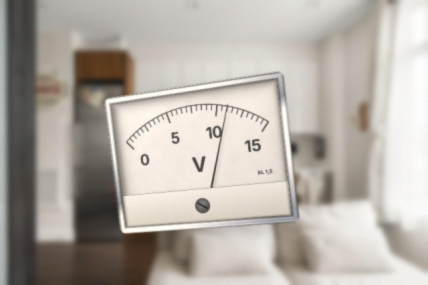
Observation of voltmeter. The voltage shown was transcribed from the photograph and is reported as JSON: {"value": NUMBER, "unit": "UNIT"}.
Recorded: {"value": 11, "unit": "V"}
